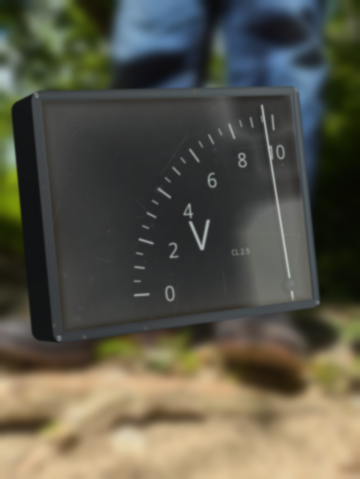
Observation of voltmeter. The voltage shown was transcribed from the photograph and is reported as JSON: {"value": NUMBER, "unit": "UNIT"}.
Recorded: {"value": 9.5, "unit": "V"}
